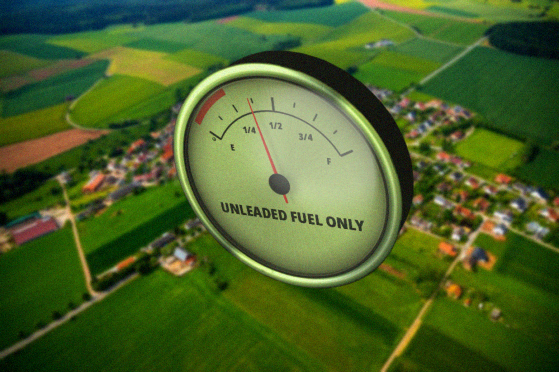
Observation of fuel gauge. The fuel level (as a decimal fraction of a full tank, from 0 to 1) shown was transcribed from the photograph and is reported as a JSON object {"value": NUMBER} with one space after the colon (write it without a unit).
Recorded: {"value": 0.375}
